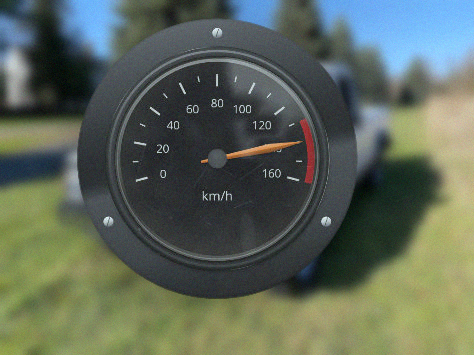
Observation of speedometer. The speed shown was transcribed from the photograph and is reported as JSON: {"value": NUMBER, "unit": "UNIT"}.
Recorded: {"value": 140, "unit": "km/h"}
